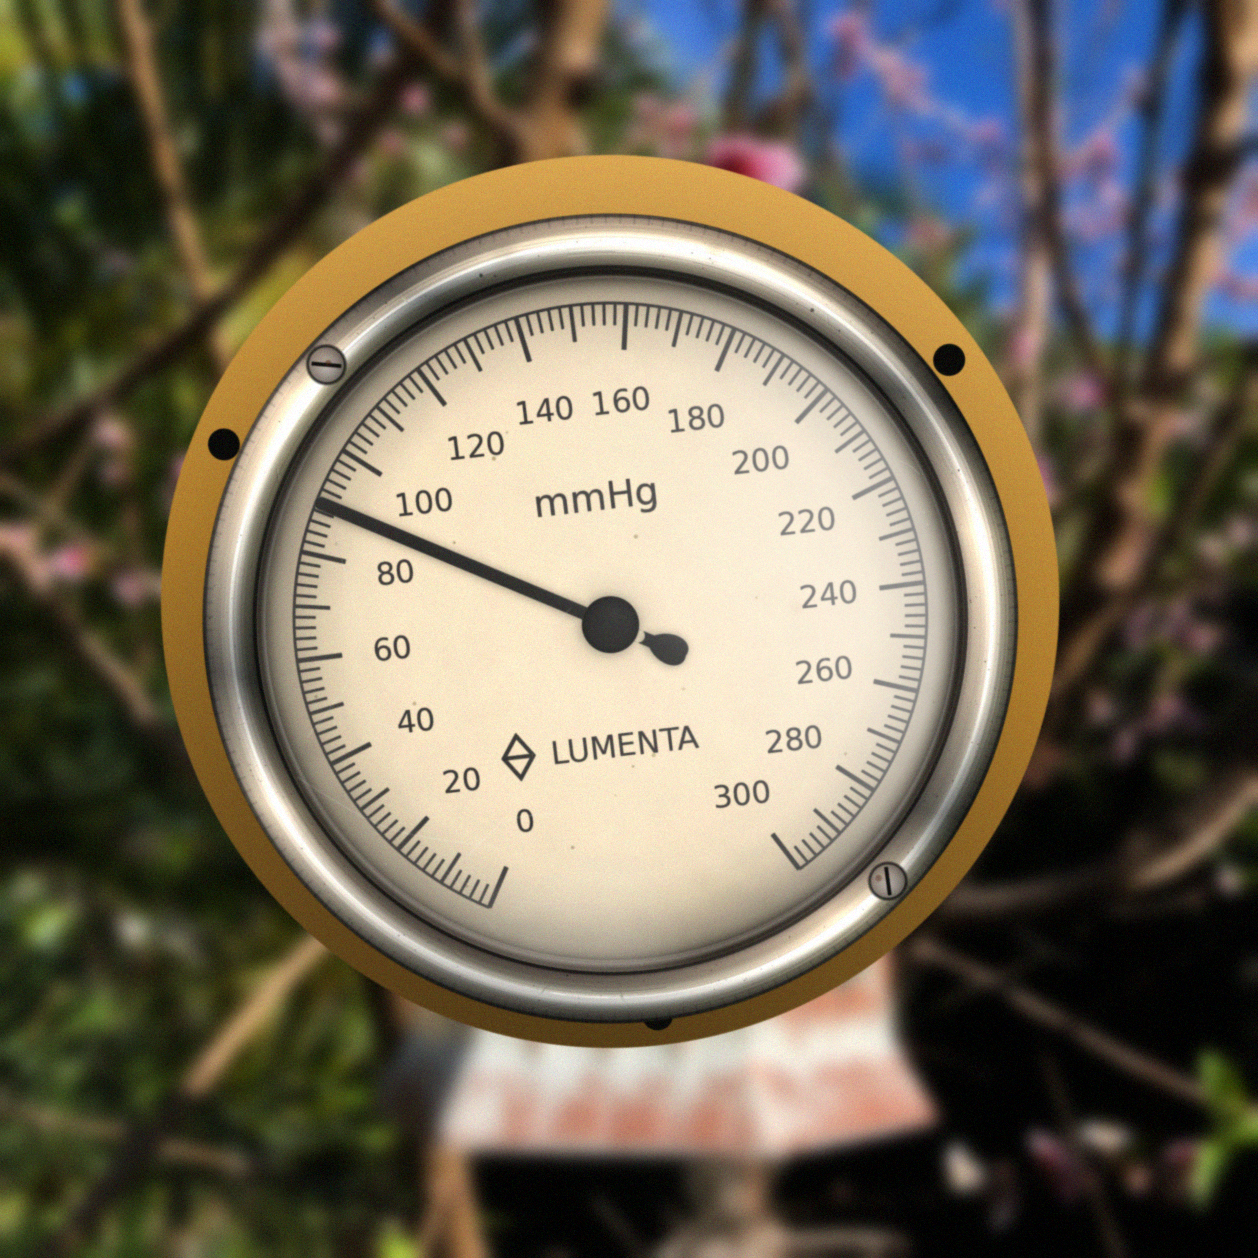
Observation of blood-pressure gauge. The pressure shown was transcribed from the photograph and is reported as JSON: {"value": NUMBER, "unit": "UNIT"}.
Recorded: {"value": 90, "unit": "mmHg"}
